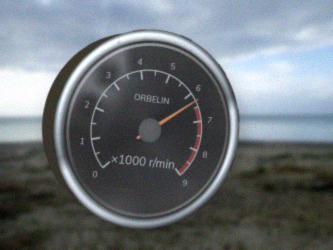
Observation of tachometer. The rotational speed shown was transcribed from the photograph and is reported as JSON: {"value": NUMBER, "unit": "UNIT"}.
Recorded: {"value": 6250, "unit": "rpm"}
